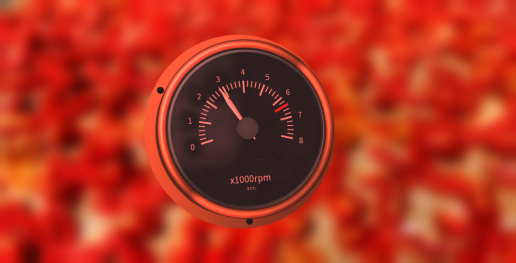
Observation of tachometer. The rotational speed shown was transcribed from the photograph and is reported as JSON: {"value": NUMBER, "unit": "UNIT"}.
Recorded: {"value": 2800, "unit": "rpm"}
